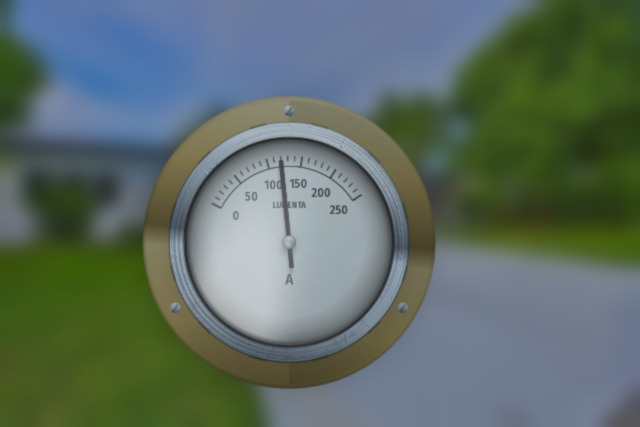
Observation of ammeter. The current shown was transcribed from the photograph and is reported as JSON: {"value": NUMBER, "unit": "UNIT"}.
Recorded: {"value": 120, "unit": "A"}
